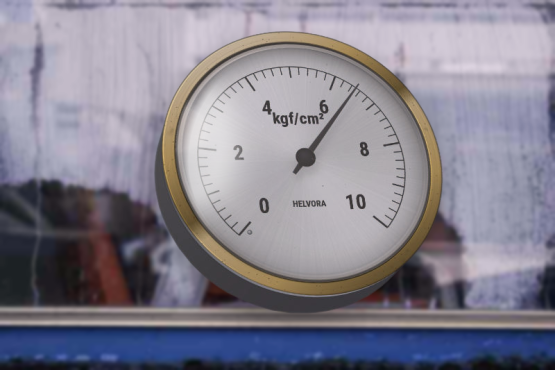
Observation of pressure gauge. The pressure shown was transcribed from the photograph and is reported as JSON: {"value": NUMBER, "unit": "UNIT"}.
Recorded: {"value": 6.5, "unit": "kg/cm²"}
